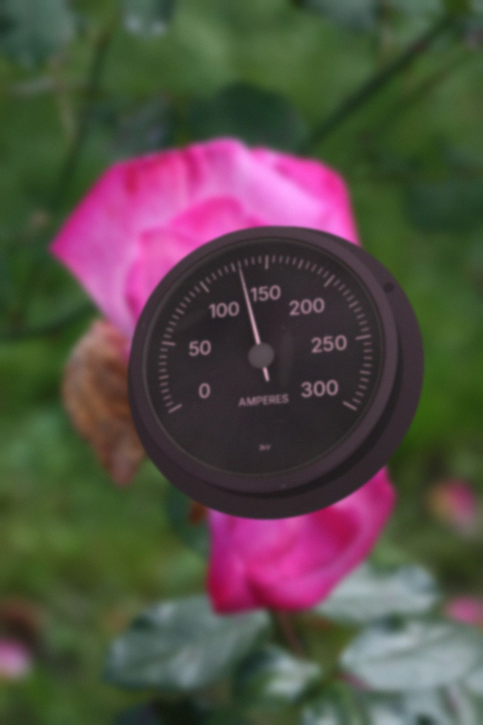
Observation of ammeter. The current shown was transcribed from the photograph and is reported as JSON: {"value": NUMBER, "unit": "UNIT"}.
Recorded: {"value": 130, "unit": "A"}
